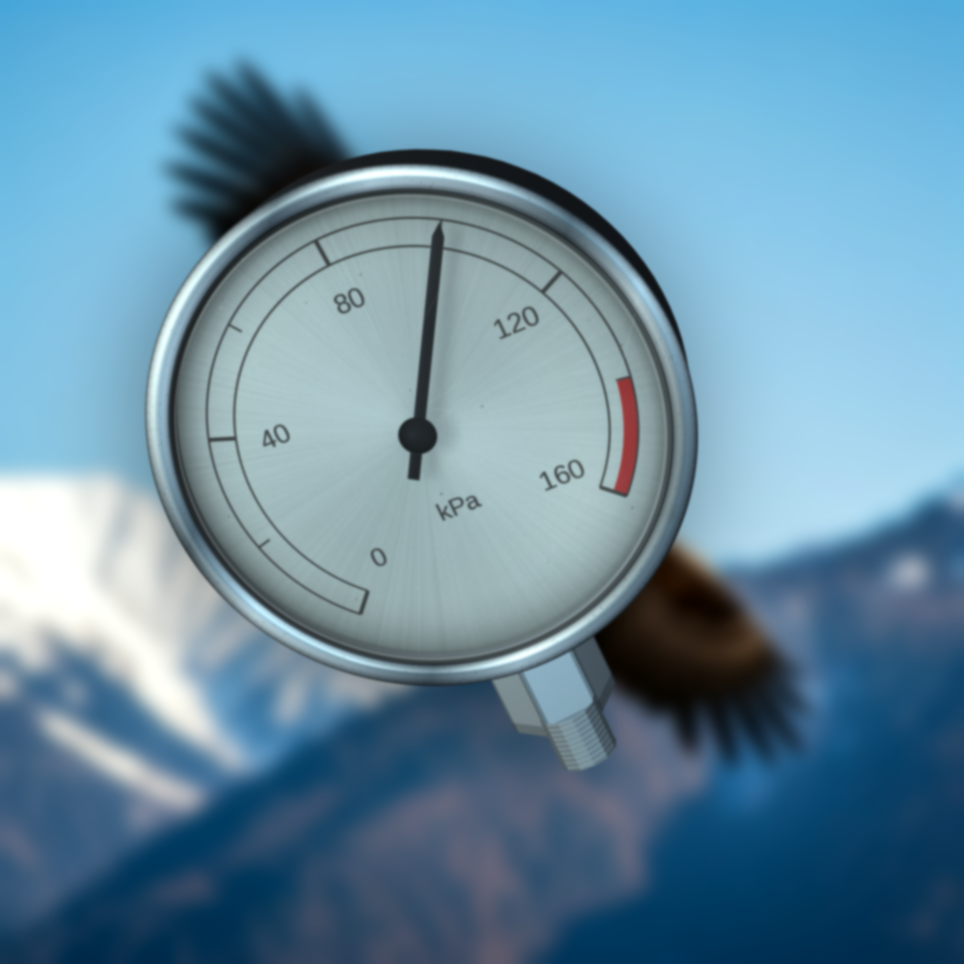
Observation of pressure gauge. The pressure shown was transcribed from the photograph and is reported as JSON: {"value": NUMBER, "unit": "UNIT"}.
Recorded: {"value": 100, "unit": "kPa"}
